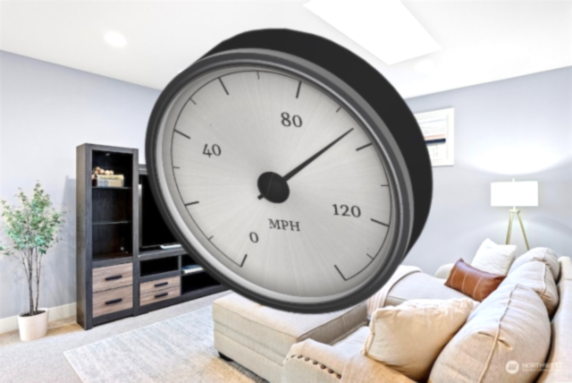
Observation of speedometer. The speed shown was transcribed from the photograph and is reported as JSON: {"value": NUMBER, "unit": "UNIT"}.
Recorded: {"value": 95, "unit": "mph"}
